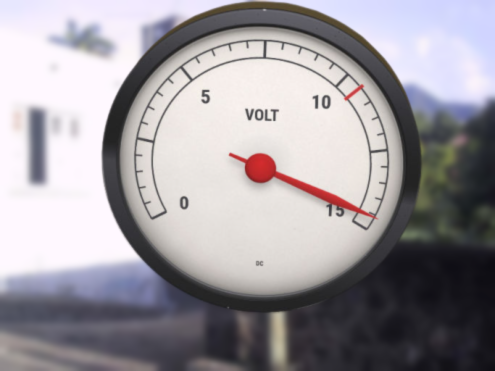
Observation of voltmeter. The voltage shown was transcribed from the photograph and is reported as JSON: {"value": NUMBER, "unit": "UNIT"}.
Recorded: {"value": 14.5, "unit": "V"}
